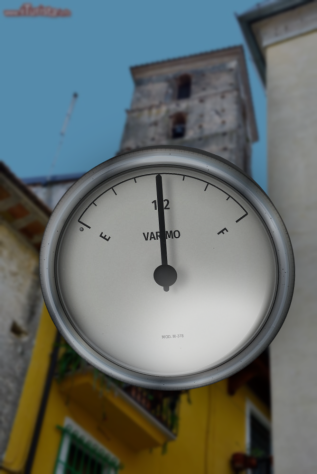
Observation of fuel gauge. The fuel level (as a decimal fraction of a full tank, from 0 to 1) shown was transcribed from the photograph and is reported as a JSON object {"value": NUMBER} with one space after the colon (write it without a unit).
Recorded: {"value": 0.5}
